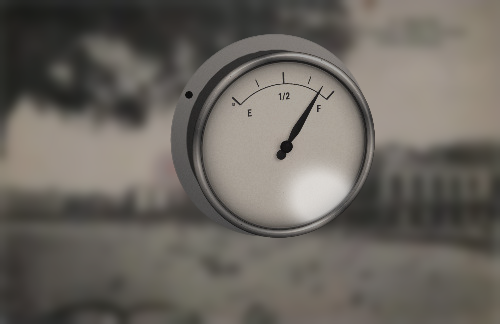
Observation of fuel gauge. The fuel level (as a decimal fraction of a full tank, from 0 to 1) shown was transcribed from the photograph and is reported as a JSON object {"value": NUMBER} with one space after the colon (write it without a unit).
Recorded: {"value": 0.875}
